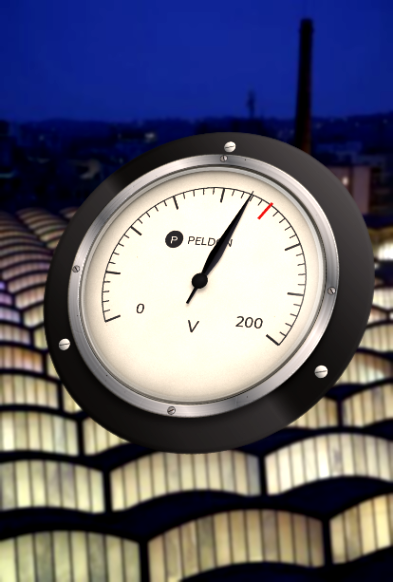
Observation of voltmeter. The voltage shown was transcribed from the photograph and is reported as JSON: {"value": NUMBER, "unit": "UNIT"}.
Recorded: {"value": 115, "unit": "V"}
